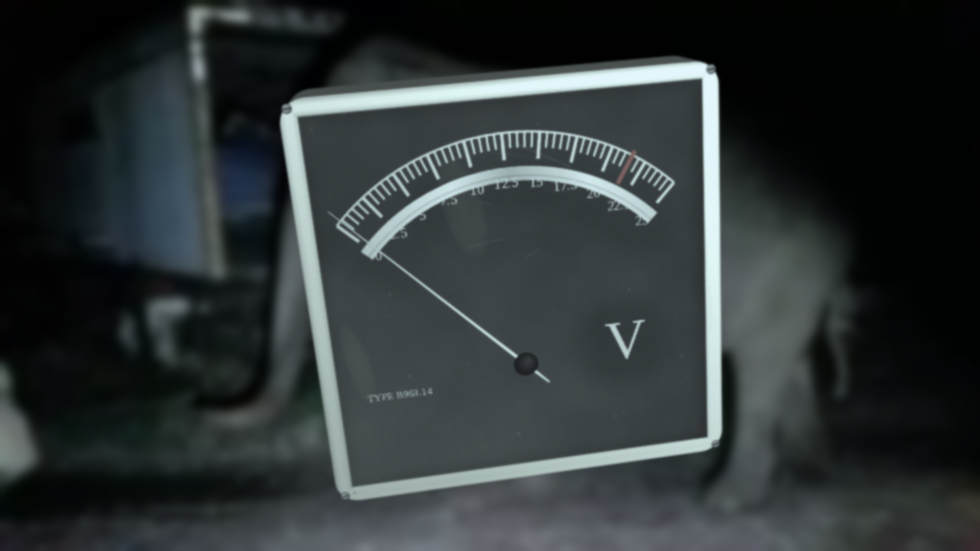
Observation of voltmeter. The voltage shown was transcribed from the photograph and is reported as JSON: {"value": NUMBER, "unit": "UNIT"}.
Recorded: {"value": 0.5, "unit": "V"}
